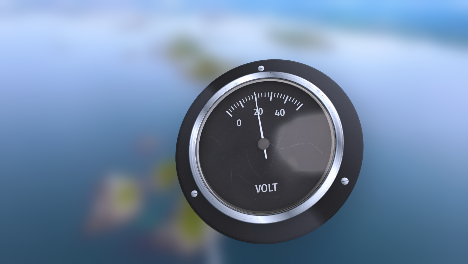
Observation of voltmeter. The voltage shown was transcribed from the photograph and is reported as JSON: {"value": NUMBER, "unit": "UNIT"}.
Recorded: {"value": 20, "unit": "V"}
